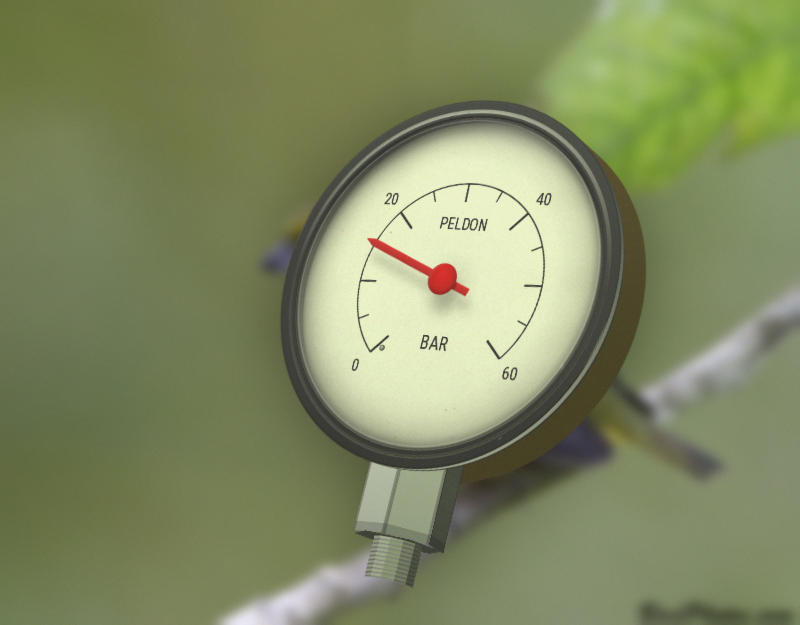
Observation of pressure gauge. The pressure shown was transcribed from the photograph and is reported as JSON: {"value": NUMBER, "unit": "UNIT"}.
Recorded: {"value": 15, "unit": "bar"}
